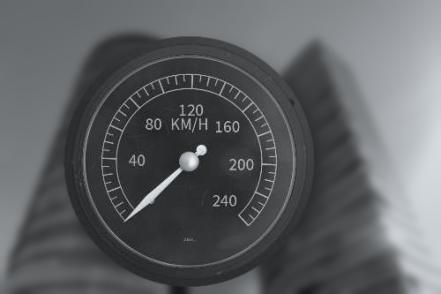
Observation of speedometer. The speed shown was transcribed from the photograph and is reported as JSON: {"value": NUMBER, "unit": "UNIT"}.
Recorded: {"value": 0, "unit": "km/h"}
